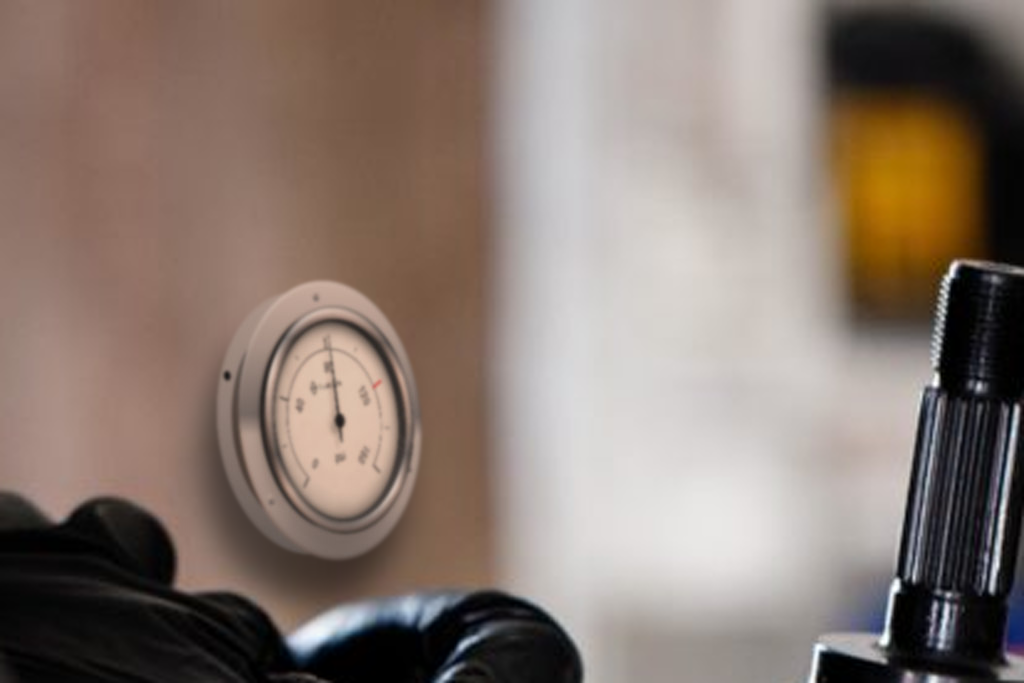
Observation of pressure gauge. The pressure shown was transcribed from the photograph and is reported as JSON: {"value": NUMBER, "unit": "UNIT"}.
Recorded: {"value": 80, "unit": "psi"}
